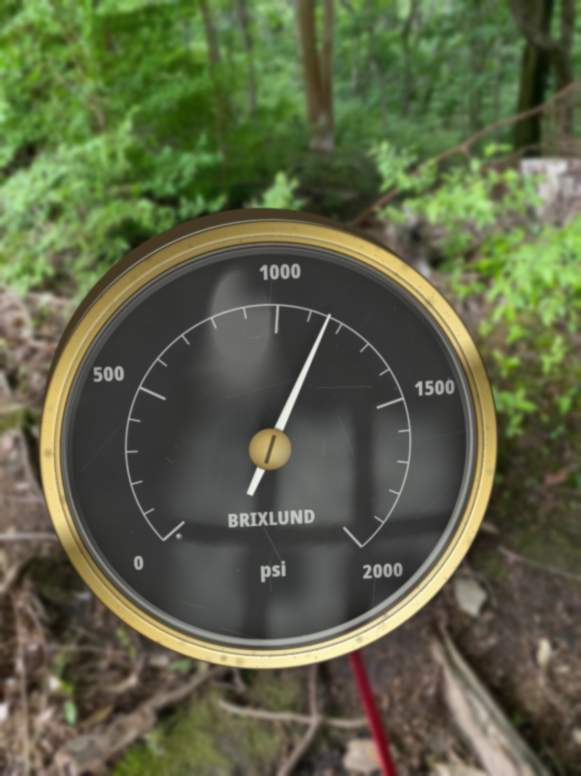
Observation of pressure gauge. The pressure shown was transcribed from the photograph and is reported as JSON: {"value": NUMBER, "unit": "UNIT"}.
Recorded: {"value": 1150, "unit": "psi"}
